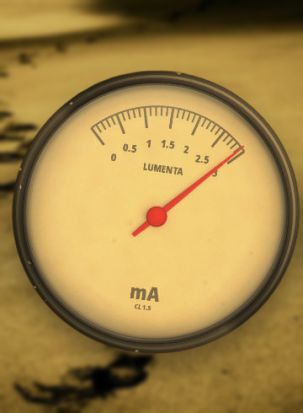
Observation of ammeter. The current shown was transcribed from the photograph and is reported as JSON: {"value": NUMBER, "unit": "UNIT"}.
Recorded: {"value": 2.9, "unit": "mA"}
